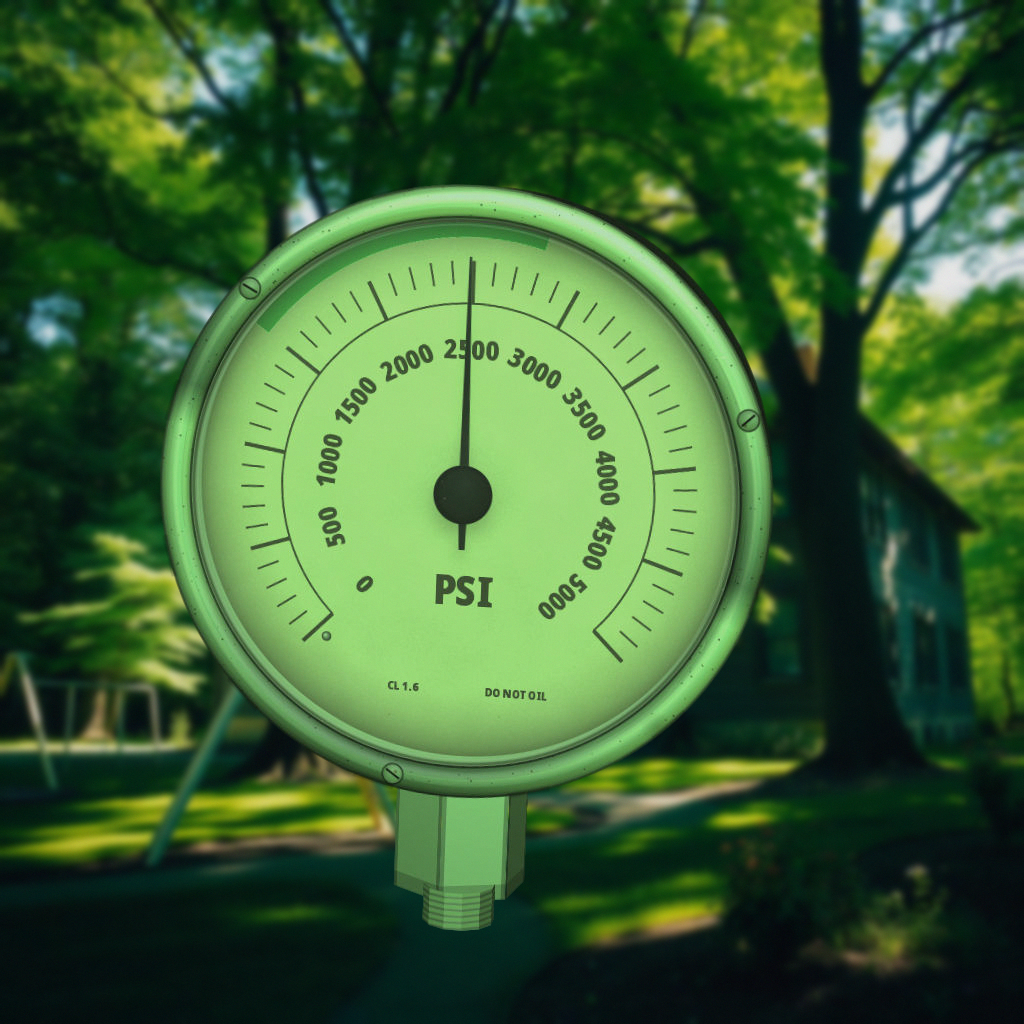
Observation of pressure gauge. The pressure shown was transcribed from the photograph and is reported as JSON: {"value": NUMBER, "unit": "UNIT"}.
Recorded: {"value": 2500, "unit": "psi"}
